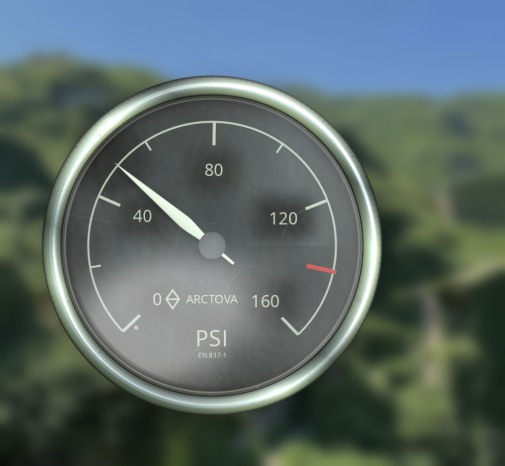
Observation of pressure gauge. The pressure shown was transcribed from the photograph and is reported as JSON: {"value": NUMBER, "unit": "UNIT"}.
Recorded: {"value": 50, "unit": "psi"}
